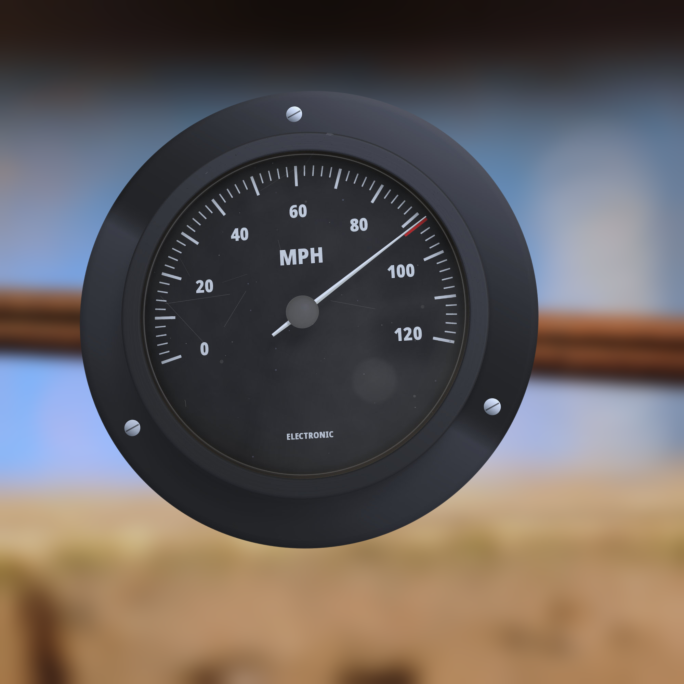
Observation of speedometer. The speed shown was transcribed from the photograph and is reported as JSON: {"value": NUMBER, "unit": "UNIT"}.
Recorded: {"value": 92, "unit": "mph"}
